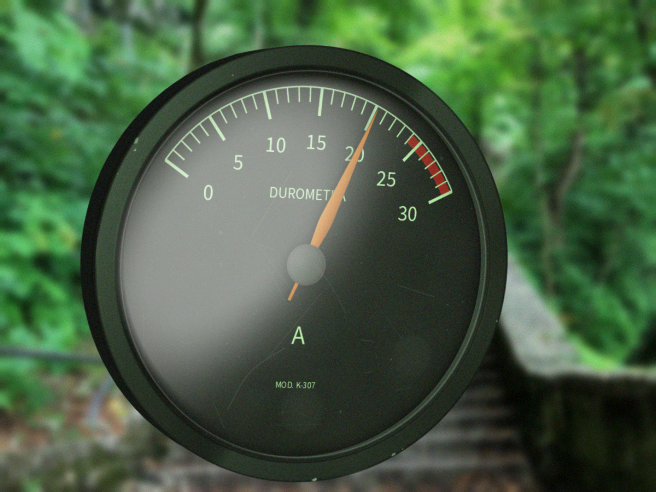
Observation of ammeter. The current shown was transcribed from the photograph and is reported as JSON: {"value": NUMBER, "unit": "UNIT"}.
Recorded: {"value": 20, "unit": "A"}
